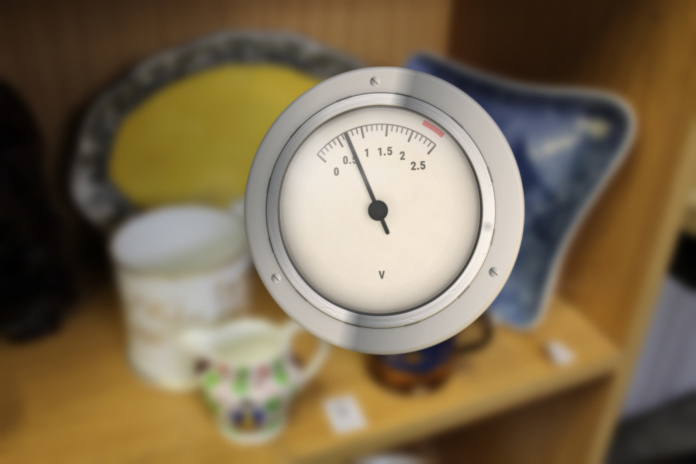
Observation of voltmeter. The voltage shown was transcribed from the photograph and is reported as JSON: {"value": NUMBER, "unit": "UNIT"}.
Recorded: {"value": 0.7, "unit": "V"}
